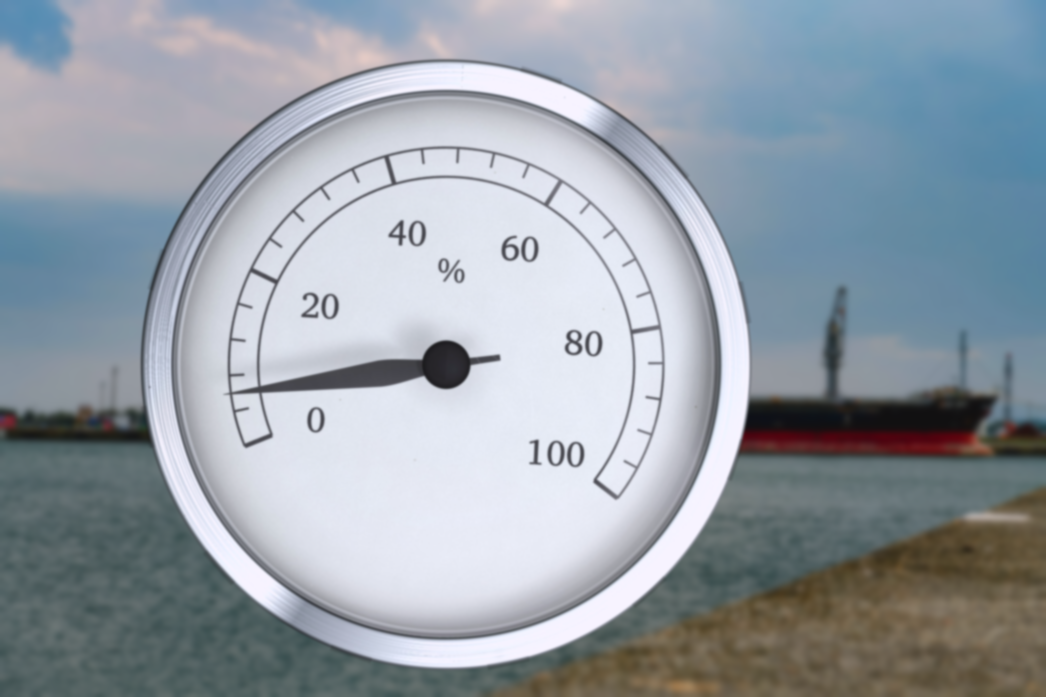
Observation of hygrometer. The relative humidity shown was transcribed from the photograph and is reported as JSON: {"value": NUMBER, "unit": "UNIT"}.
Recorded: {"value": 6, "unit": "%"}
